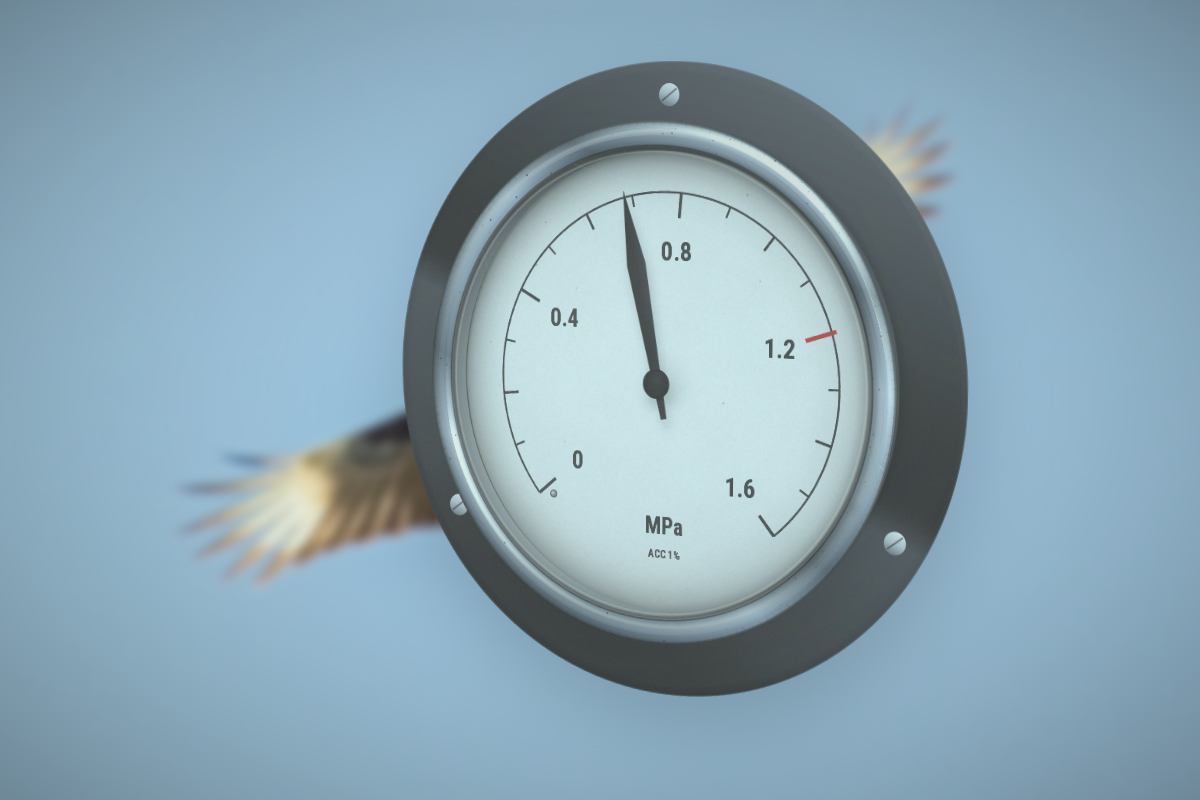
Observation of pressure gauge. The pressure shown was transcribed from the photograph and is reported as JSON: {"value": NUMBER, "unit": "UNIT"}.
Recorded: {"value": 0.7, "unit": "MPa"}
